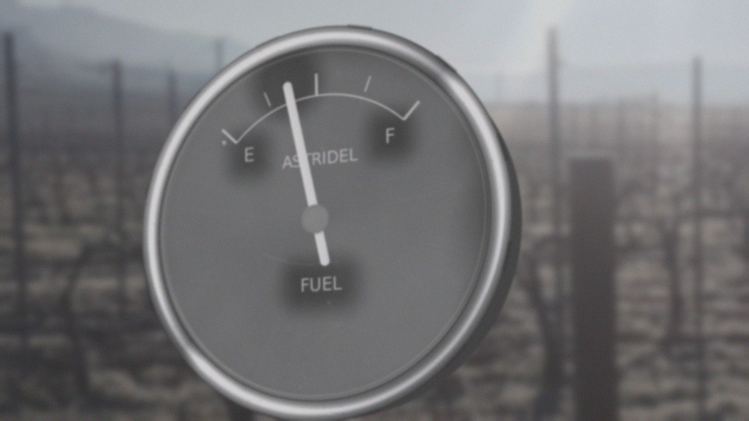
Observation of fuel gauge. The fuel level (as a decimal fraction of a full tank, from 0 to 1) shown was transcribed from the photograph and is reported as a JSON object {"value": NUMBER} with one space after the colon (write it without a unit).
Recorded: {"value": 0.375}
